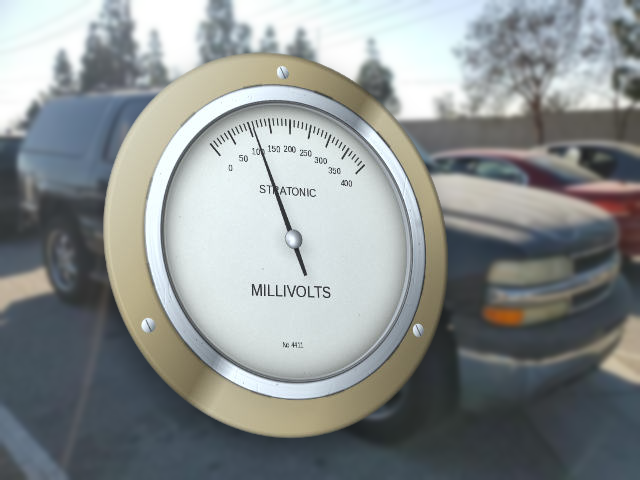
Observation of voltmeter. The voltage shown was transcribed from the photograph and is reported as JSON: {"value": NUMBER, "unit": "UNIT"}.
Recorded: {"value": 100, "unit": "mV"}
